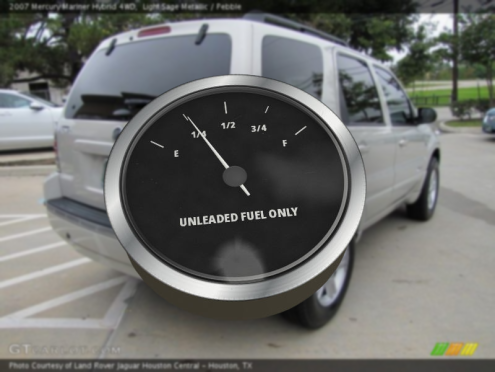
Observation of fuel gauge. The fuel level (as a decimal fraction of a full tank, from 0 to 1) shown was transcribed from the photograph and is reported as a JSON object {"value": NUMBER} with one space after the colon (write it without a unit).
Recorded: {"value": 0.25}
